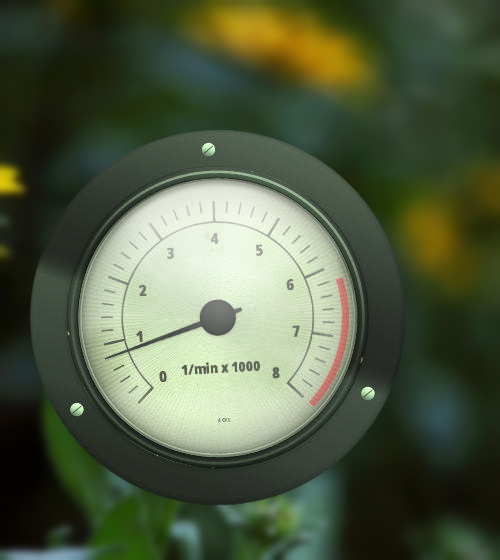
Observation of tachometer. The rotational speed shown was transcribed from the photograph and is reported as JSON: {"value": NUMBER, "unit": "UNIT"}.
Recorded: {"value": 800, "unit": "rpm"}
